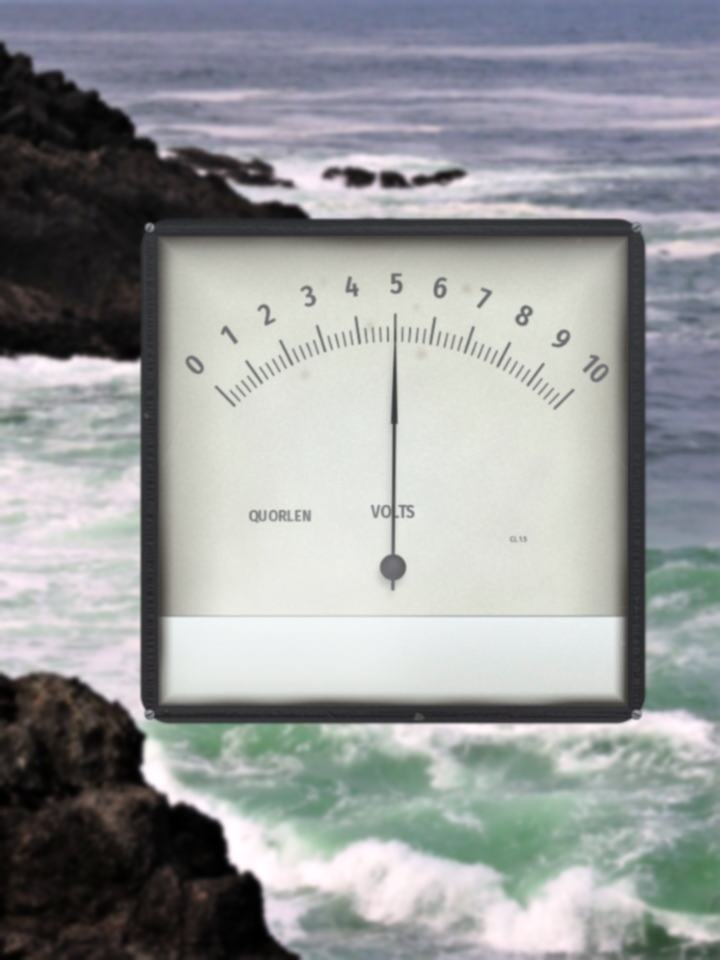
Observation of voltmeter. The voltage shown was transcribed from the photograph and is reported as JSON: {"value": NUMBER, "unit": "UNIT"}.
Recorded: {"value": 5, "unit": "V"}
